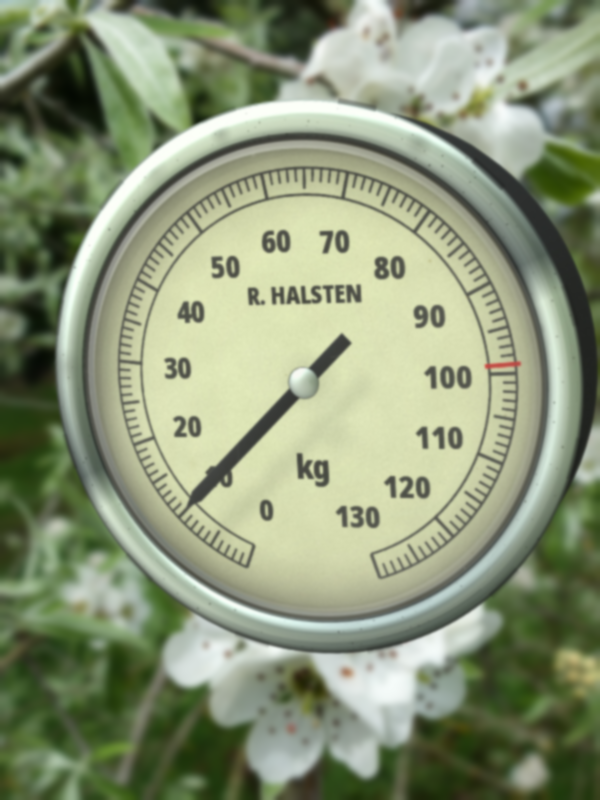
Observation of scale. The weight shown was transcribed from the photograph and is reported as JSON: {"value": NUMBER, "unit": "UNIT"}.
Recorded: {"value": 10, "unit": "kg"}
